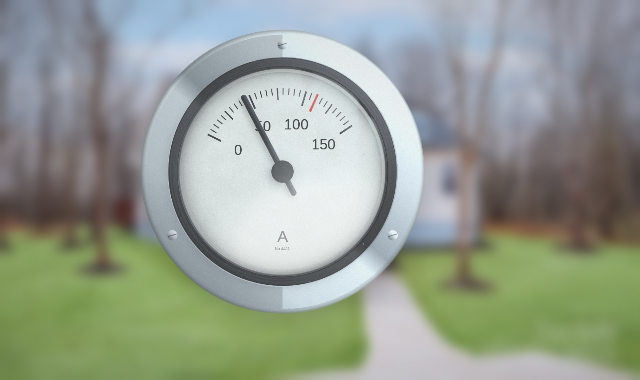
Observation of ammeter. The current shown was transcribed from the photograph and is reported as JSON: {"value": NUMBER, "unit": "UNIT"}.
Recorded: {"value": 45, "unit": "A"}
